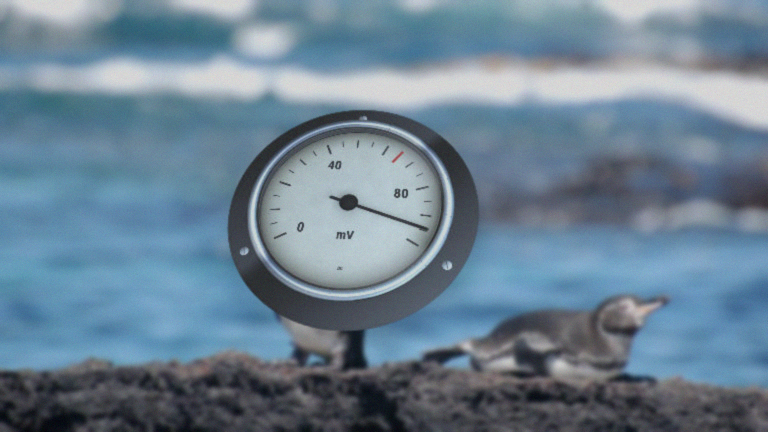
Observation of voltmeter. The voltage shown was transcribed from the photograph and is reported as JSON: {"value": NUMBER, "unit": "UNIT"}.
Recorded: {"value": 95, "unit": "mV"}
